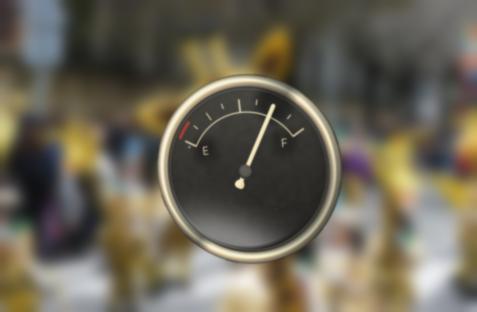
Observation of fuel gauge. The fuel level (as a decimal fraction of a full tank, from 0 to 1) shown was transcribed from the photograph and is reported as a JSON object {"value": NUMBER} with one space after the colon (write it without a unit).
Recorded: {"value": 0.75}
